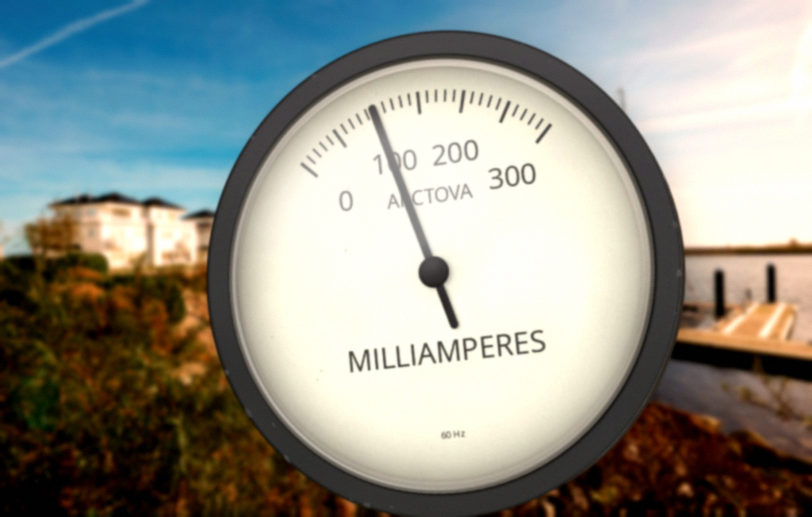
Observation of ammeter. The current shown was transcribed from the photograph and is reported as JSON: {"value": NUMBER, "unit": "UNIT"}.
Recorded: {"value": 100, "unit": "mA"}
